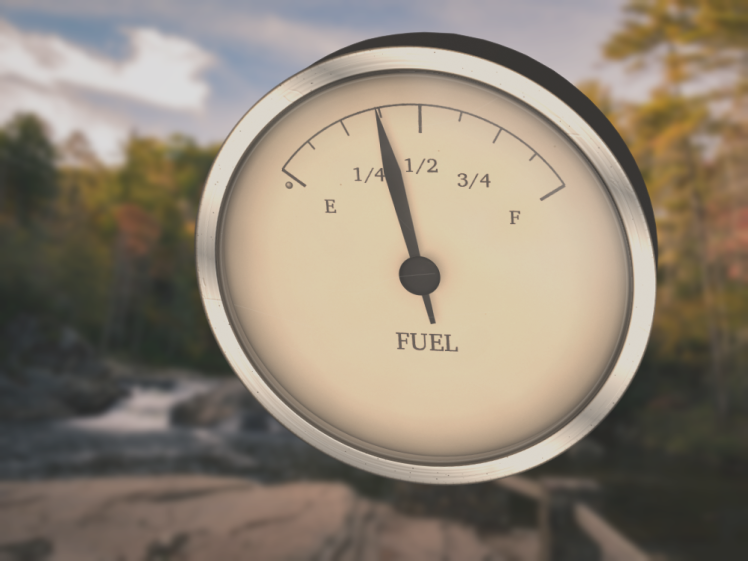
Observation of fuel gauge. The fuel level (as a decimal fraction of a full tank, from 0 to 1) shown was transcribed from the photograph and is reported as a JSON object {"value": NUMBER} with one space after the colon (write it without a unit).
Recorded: {"value": 0.375}
